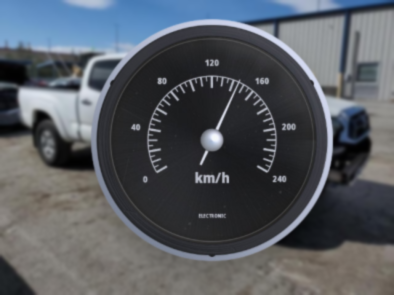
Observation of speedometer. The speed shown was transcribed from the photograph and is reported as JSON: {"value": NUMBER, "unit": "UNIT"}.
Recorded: {"value": 145, "unit": "km/h"}
